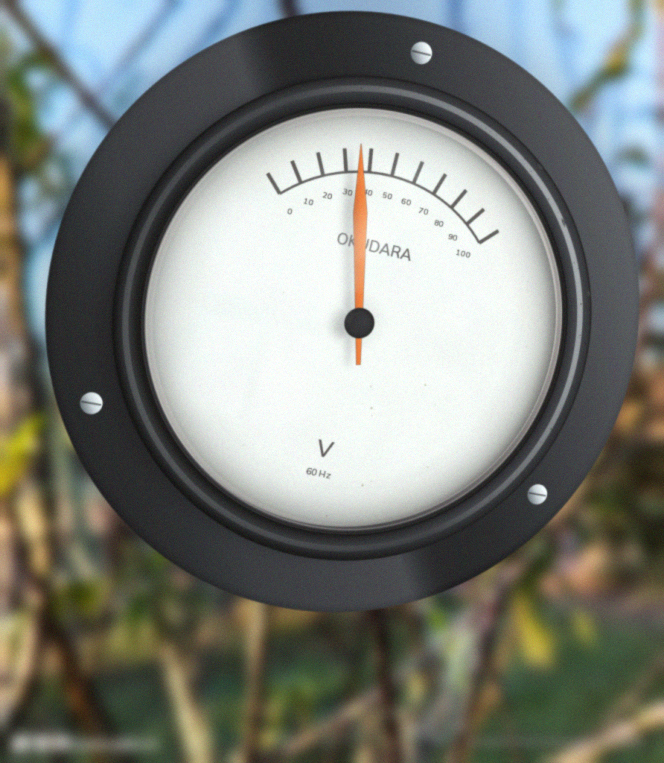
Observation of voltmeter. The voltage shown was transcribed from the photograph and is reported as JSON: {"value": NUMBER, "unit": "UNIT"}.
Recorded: {"value": 35, "unit": "V"}
